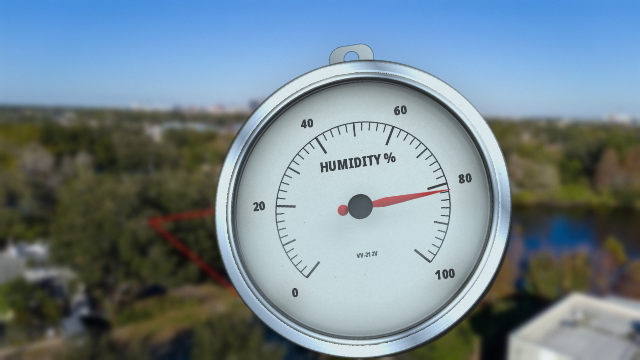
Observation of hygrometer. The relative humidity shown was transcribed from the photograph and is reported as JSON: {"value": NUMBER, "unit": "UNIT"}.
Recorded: {"value": 82, "unit": "%"}
